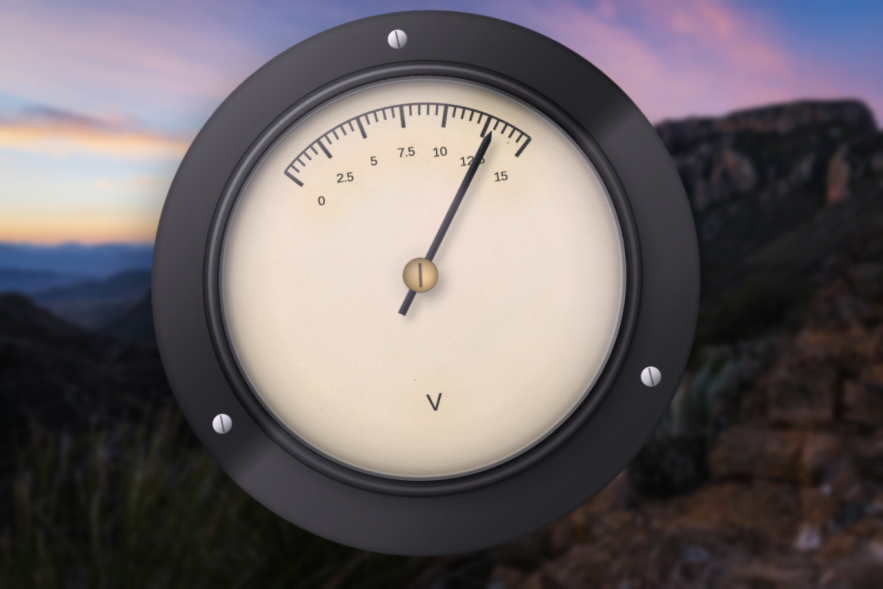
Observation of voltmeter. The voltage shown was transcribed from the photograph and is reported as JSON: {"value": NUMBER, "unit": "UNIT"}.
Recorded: {"value": 13, "unit": "V"}
